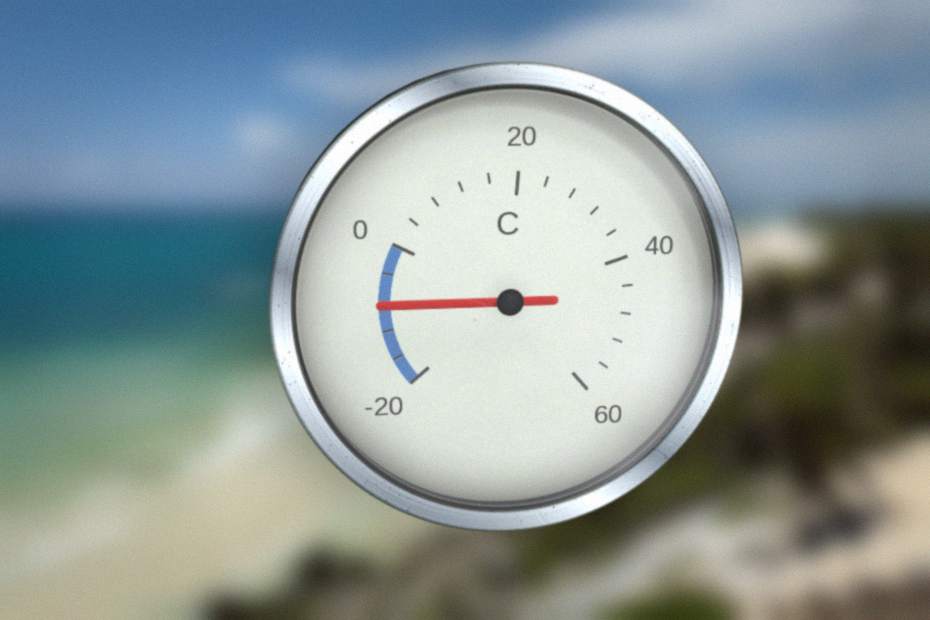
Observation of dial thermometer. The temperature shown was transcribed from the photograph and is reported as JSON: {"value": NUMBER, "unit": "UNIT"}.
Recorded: {"value": -8, "unit": "°C"}
